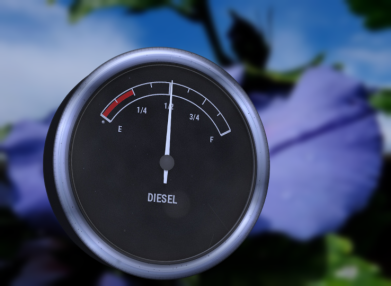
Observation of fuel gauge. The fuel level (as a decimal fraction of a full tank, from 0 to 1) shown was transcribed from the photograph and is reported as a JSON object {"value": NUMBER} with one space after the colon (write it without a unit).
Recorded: {"value": 0.5}
